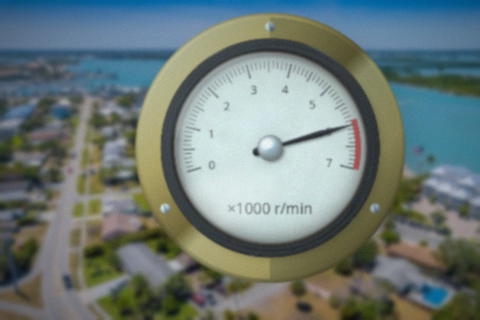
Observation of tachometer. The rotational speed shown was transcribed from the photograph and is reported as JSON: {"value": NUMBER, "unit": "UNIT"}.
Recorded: {"value": 6000, "unit": "rpm"}
